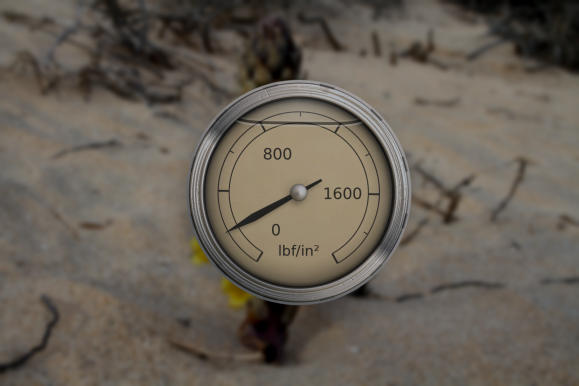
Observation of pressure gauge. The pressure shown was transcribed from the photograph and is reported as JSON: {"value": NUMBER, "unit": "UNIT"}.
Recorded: {"value": 200, "unit": "psi"}
